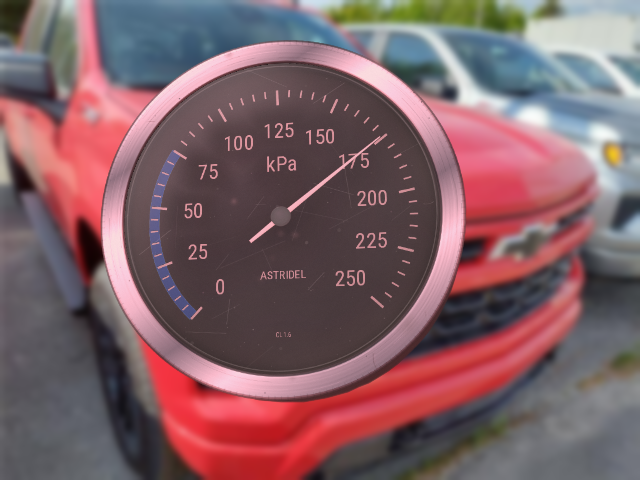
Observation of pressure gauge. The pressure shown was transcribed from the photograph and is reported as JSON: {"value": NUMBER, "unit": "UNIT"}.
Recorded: {"value": 175, "unit": "kPa"}
